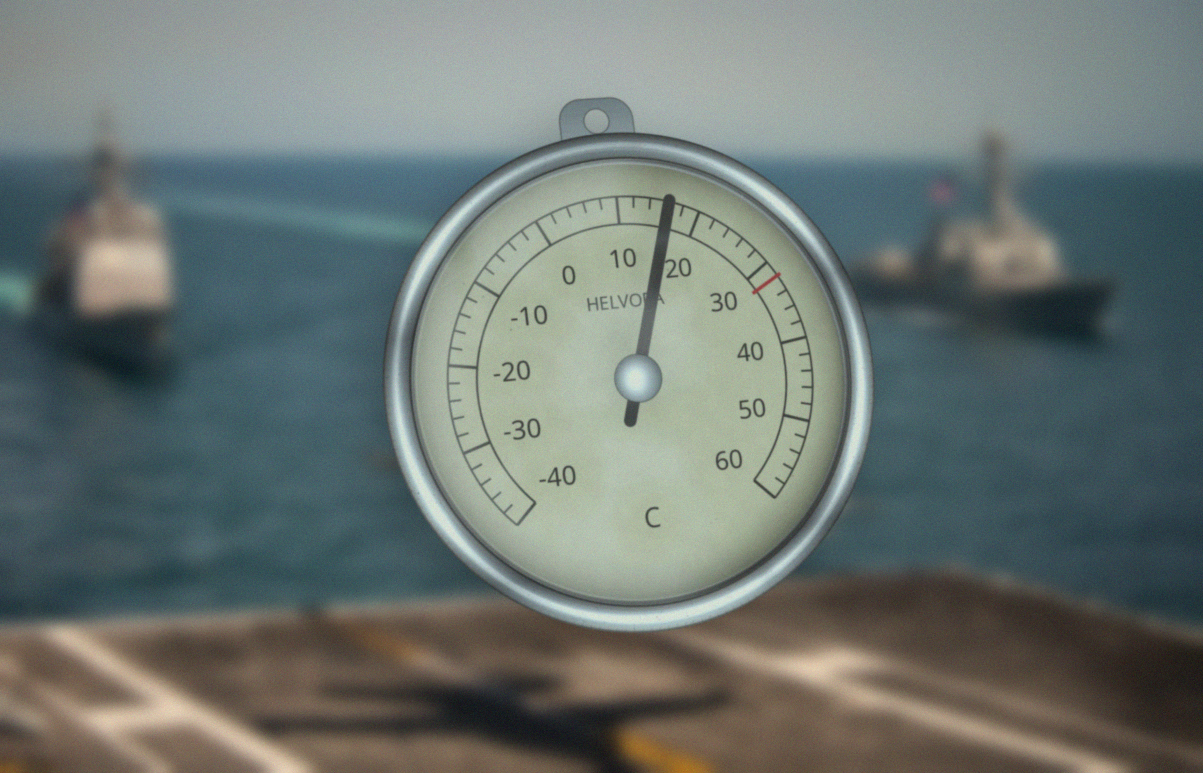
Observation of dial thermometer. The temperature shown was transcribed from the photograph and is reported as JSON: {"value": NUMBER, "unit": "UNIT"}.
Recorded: {"value": 16, "unit": "°C"}
